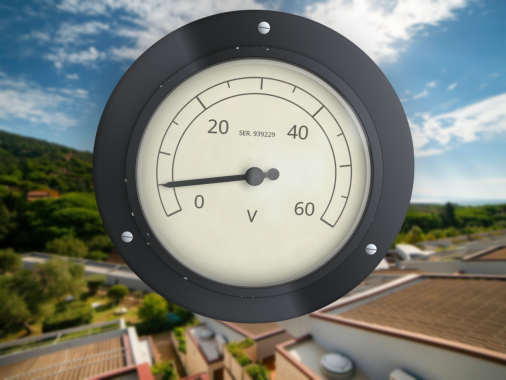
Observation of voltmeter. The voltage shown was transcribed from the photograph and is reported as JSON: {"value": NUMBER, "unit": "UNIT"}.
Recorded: {"value": 5, "unit": "V"}
